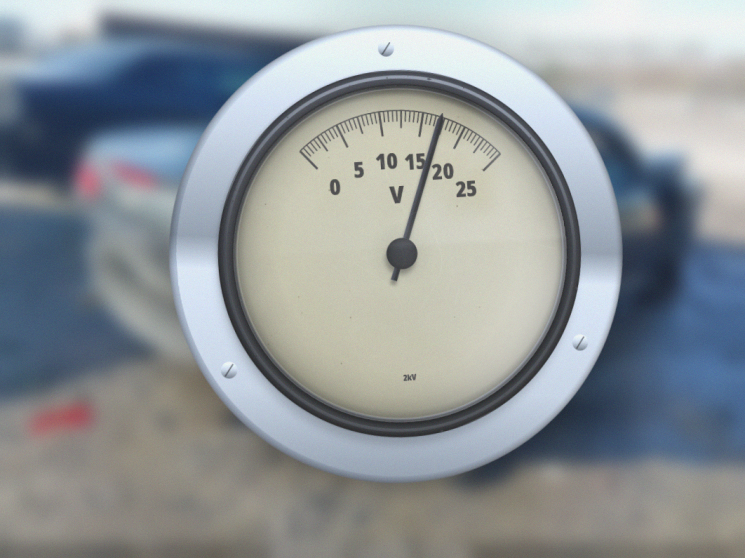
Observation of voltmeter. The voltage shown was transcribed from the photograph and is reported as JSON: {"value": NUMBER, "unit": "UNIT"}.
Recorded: {"value": 17, "unit": "V"}
